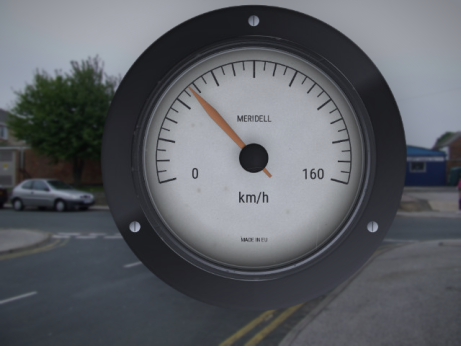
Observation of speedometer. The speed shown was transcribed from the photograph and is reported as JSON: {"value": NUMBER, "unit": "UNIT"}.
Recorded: {"value": 47.5, "unit": "km/h"}
